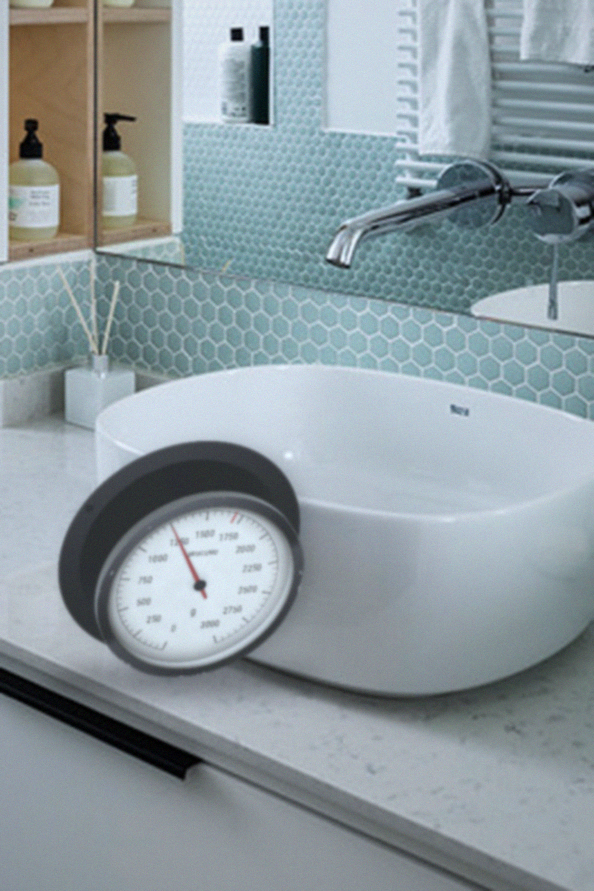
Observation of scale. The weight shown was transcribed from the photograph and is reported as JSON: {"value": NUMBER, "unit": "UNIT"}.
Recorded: {"value": 1250, "unit": "g"}
